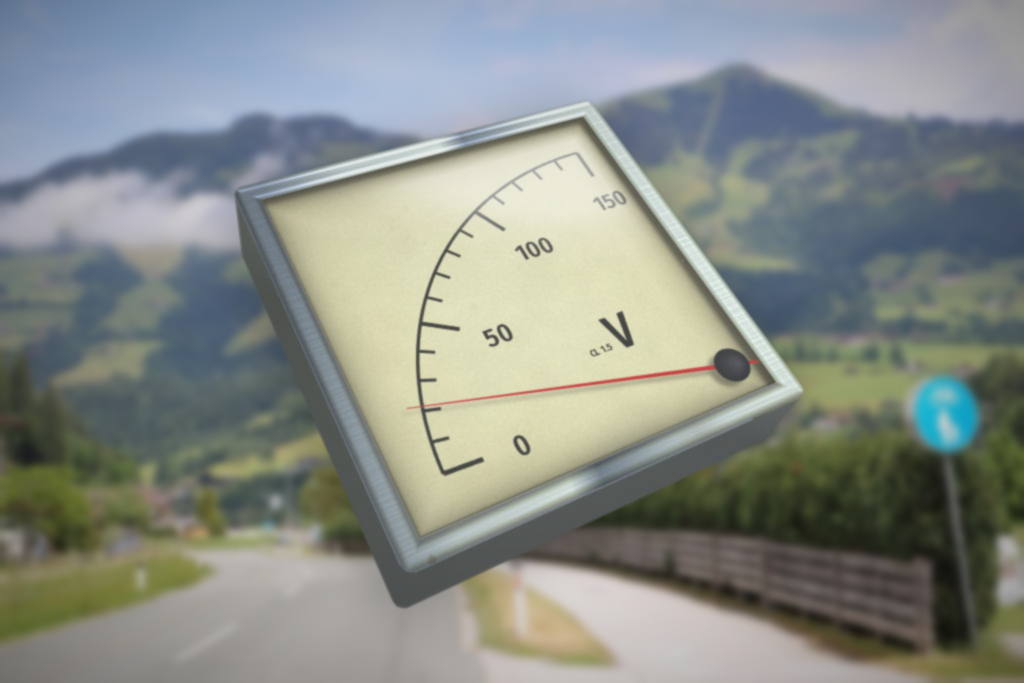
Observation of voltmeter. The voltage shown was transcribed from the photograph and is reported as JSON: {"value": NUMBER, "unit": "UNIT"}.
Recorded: {"value": 20, "unit": "V"}
